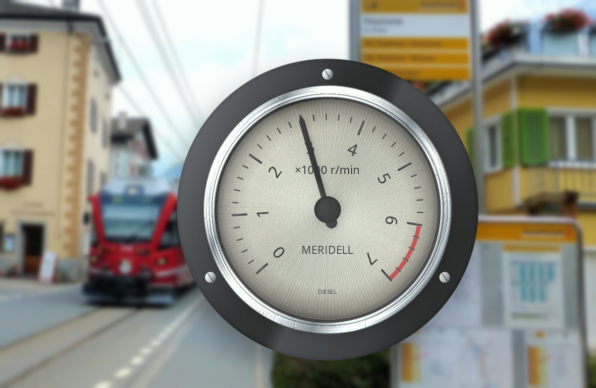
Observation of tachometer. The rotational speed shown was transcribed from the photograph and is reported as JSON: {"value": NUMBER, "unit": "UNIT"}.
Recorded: {"value": 3000, "unit": "rpm"}
